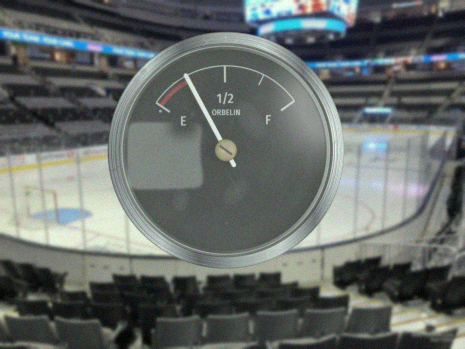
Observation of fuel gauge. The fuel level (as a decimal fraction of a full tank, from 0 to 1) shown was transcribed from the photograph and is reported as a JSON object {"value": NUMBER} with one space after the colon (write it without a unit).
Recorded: {"value": 0.25}
